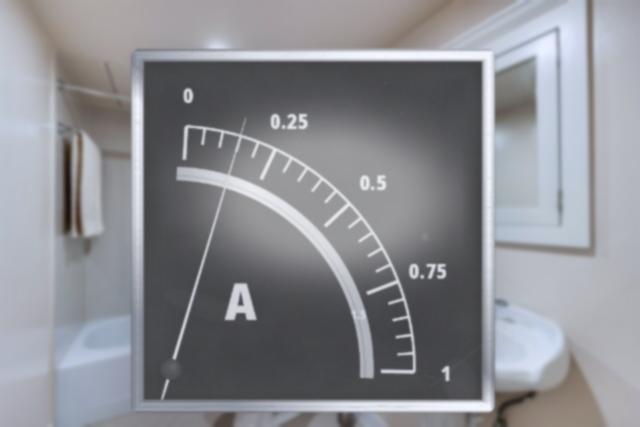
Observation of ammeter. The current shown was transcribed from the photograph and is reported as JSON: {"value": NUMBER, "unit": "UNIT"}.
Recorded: {"value": 0.15, "unit": "A"}
